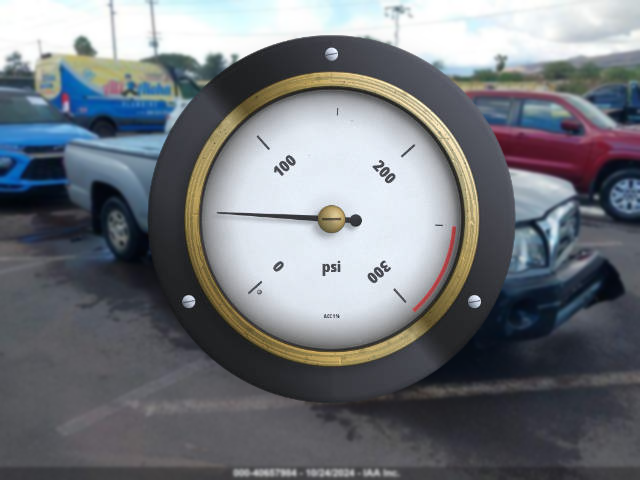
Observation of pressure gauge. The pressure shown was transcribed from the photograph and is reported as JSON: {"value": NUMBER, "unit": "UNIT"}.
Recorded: {"value": 50, "unit": "psi"}
